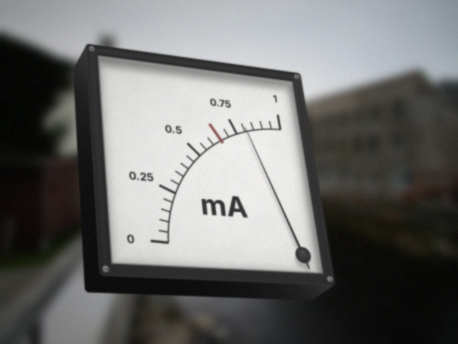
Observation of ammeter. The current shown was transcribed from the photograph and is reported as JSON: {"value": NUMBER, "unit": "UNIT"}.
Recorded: {"value": 0.8, "unit": "mA"}
